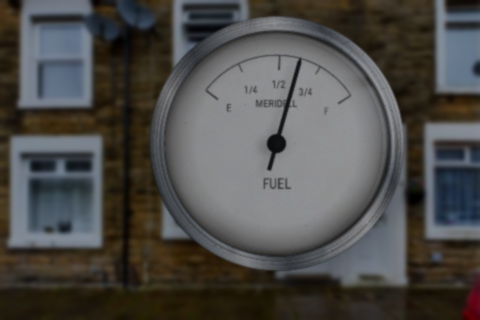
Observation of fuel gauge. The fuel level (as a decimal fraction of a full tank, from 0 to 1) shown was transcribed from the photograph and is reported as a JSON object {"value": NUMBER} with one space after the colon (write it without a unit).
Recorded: {"value": 0.625}
